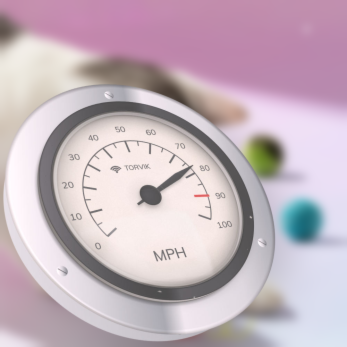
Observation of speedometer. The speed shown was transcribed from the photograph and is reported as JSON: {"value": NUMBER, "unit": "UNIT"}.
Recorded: {"value": 77.5, "unit": "mph"}
